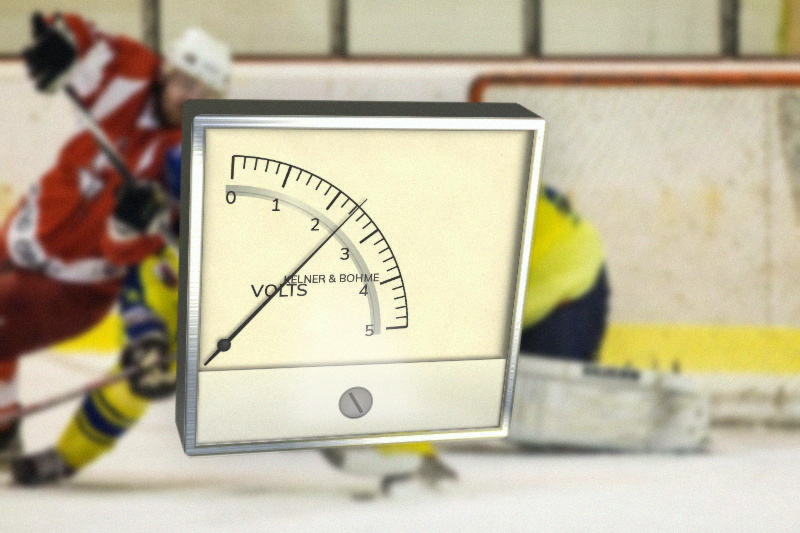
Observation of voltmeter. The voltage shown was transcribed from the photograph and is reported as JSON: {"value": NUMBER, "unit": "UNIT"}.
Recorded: {"value": 2.4, "unit": "V"}
